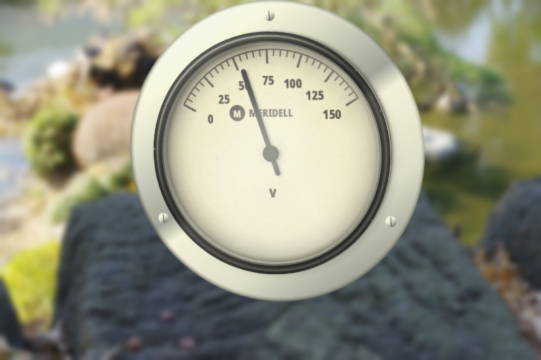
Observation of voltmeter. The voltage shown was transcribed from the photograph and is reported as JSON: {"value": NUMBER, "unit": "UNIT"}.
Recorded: {"value": 55, "unit": "V"}
